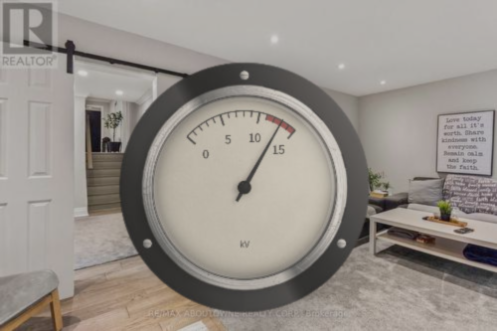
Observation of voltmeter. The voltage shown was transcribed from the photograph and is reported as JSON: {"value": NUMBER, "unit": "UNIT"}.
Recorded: {"value": 13, "unit": "kV"}
